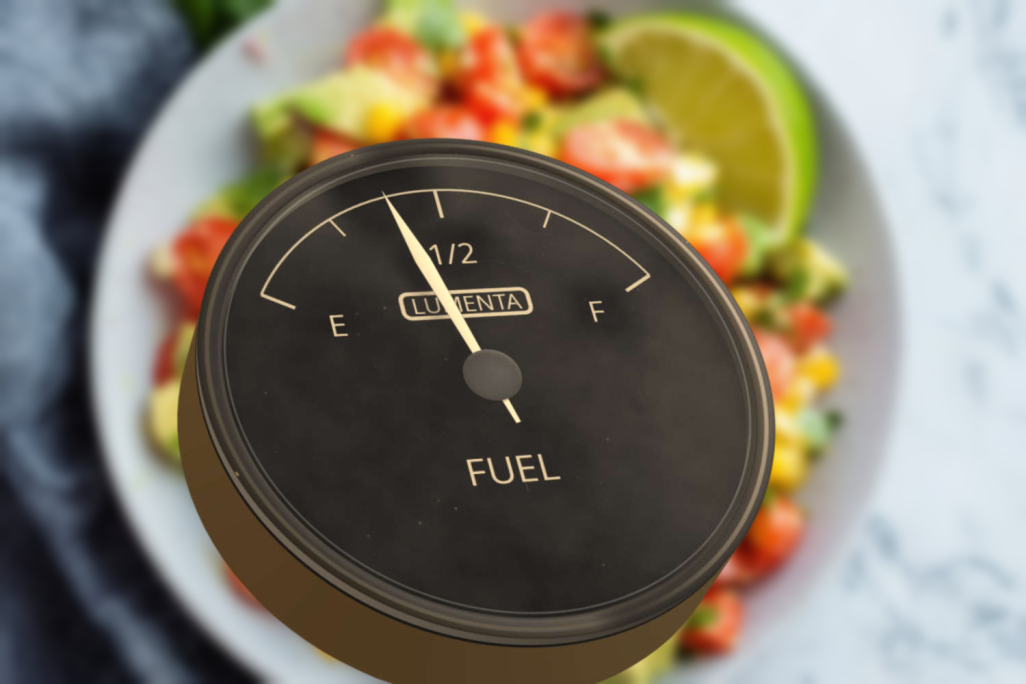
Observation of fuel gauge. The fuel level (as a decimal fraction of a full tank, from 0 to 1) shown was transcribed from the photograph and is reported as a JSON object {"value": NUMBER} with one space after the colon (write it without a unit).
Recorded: {"value": 0.375}
